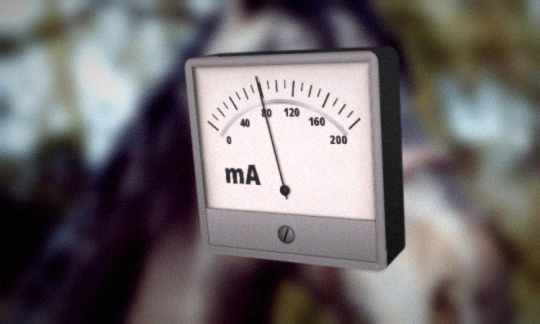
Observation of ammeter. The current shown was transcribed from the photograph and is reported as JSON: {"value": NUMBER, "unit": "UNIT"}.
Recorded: {"value": 80, "unit": "mA"}
